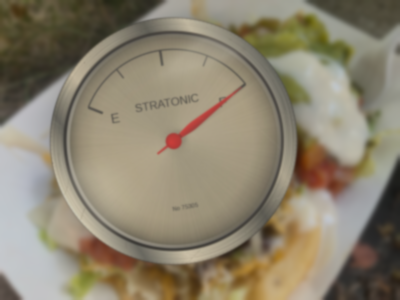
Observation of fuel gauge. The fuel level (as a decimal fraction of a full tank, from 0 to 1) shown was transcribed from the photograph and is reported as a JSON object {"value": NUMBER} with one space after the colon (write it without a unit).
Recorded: {"value": 1}
